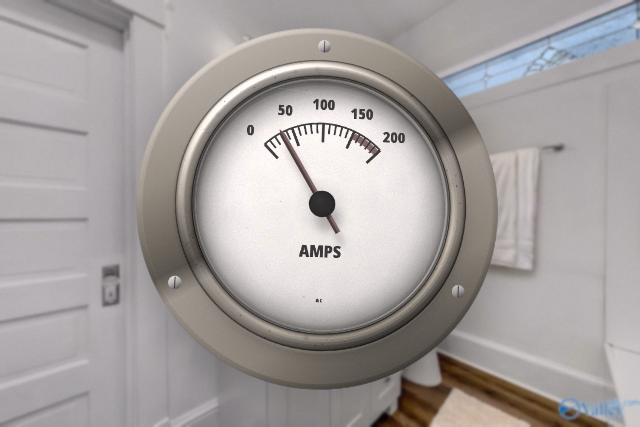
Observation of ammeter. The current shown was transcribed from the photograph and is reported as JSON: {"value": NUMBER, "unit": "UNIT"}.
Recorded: {"value": 30, "unit": "A"}
